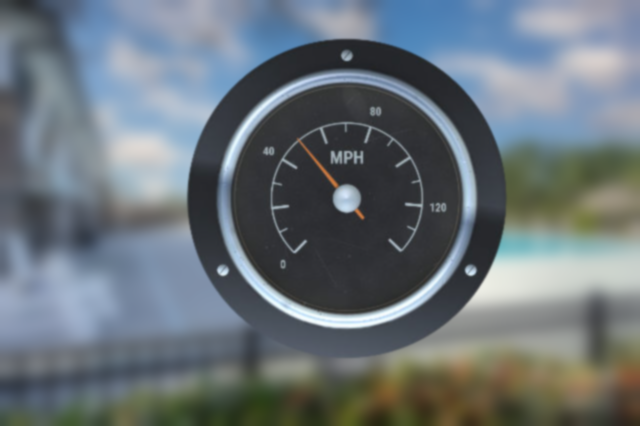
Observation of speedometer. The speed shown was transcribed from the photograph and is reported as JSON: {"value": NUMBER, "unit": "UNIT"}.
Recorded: {"value": 50, "unit": "mph"}
